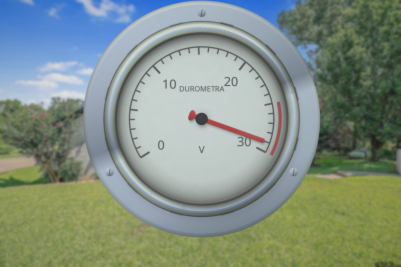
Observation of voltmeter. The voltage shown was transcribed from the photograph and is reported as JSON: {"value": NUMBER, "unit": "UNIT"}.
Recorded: {"value": 29, "unit": "V"}
